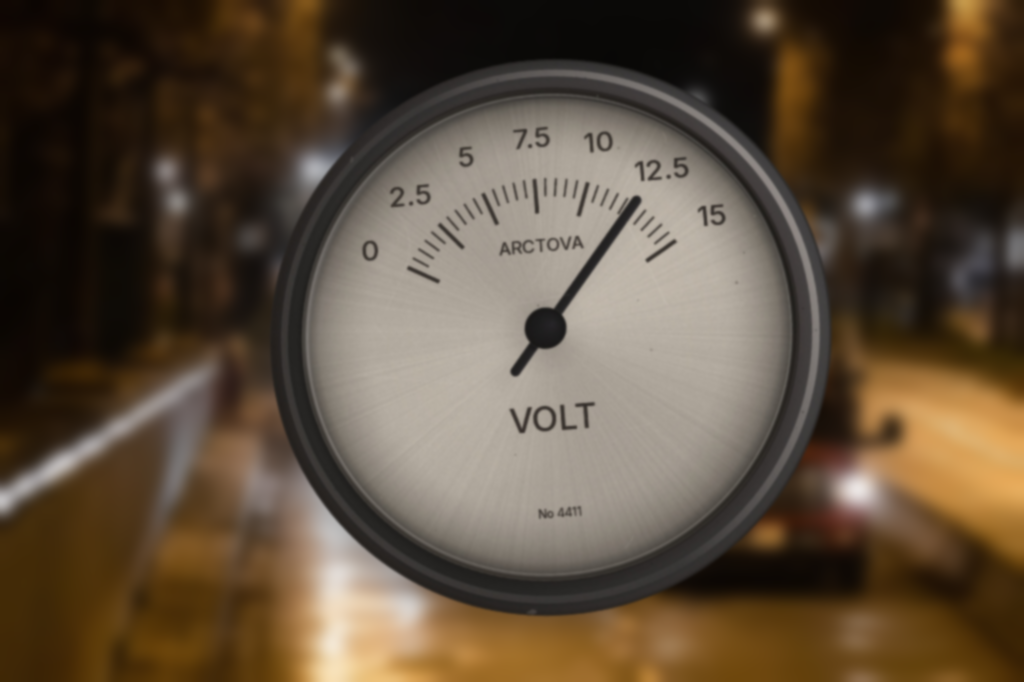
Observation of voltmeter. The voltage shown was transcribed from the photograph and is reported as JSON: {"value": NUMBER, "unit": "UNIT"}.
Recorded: {"value": 12.5, "unit": "V"}
